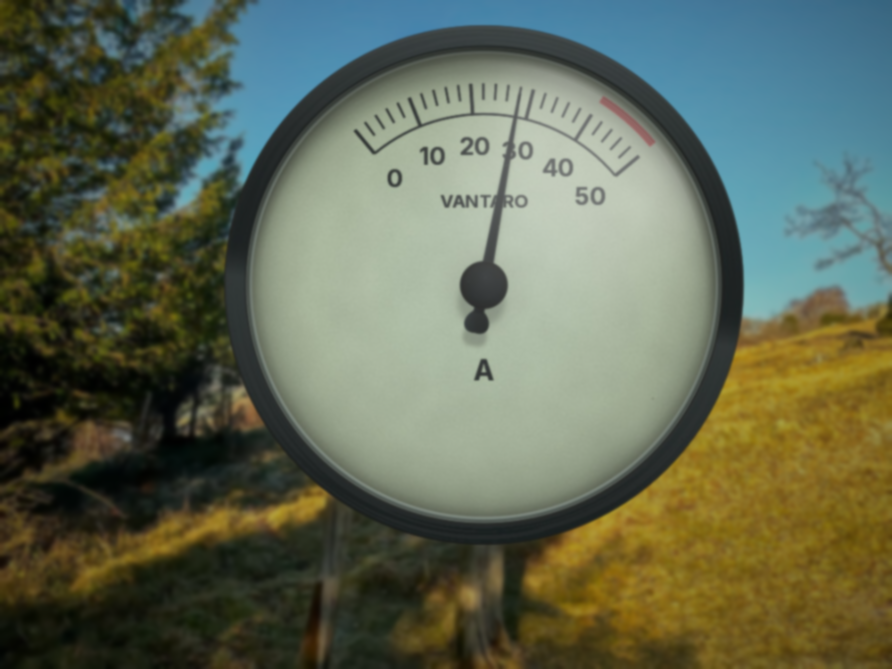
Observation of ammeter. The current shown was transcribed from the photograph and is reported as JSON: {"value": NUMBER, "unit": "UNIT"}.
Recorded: {"value": 28, "unit": "A"}
